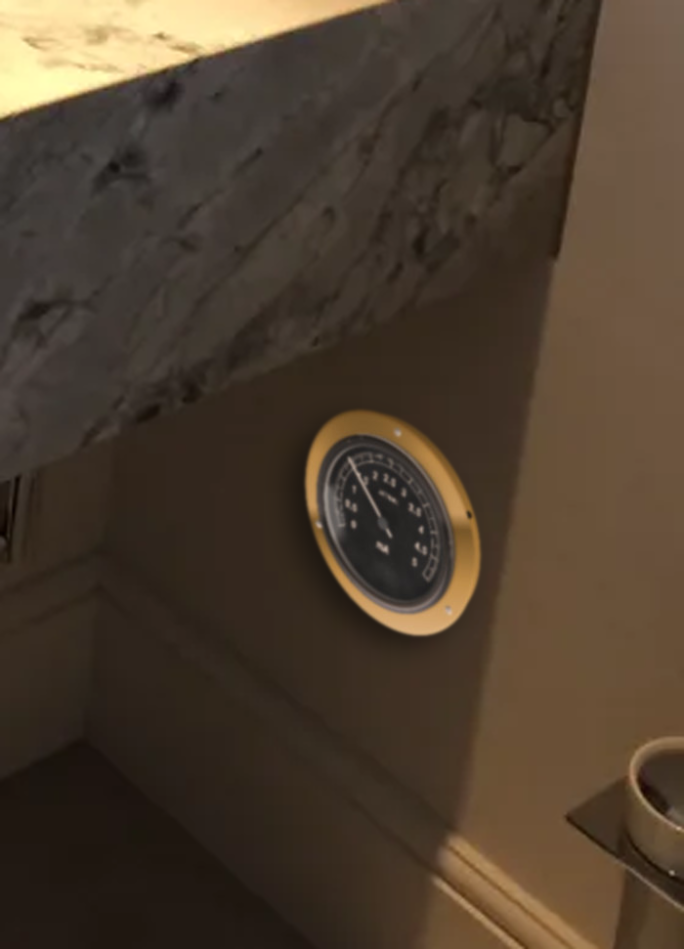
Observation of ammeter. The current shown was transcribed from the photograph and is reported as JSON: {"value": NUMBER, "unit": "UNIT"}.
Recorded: {"value": 1.5, "unit": "mA"}
